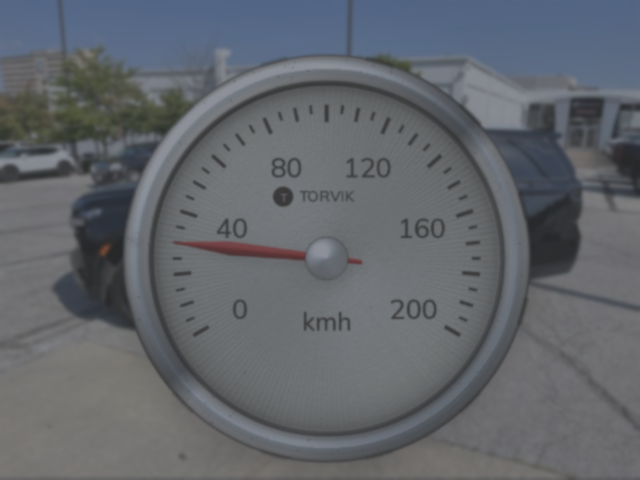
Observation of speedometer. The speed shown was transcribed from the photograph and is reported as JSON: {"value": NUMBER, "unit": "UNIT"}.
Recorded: {"value": 30, "unit": "km/h"}
